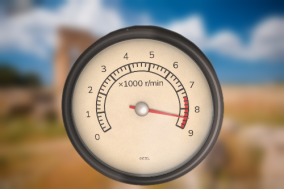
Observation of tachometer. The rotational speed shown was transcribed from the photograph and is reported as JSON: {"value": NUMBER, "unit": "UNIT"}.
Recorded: {"value": 8400, "unit": "rpm"}
